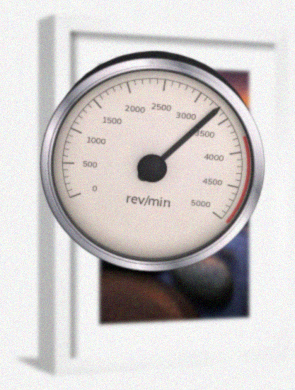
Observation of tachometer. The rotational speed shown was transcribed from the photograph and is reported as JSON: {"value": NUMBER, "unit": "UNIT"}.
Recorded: {"value": 3300, "unit": "rpm"}
